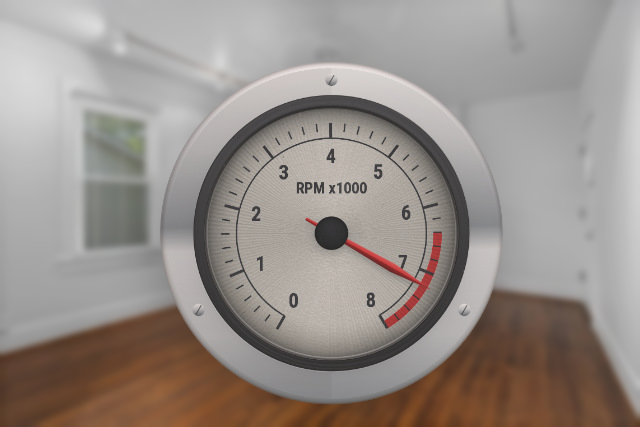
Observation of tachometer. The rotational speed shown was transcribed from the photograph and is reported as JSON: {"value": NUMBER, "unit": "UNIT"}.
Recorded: {"value": 7200, "unit": "rpm"}
